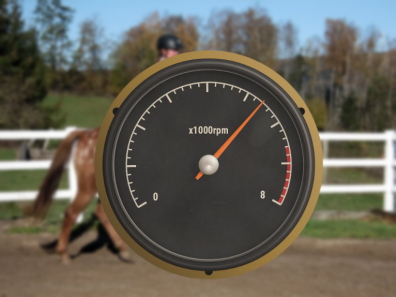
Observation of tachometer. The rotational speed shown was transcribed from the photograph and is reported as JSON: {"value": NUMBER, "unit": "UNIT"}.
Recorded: {"value": 5400, "unit": "rpm"}
